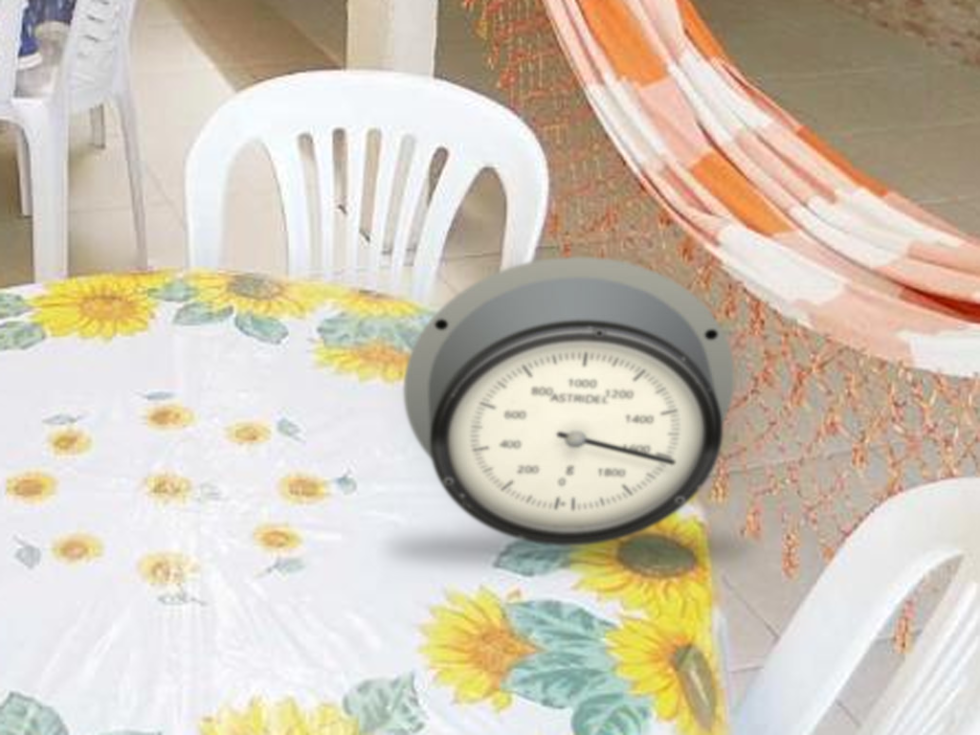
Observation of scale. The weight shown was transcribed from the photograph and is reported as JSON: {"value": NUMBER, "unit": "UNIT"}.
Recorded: {"value": 1600, "unit": "g"}
